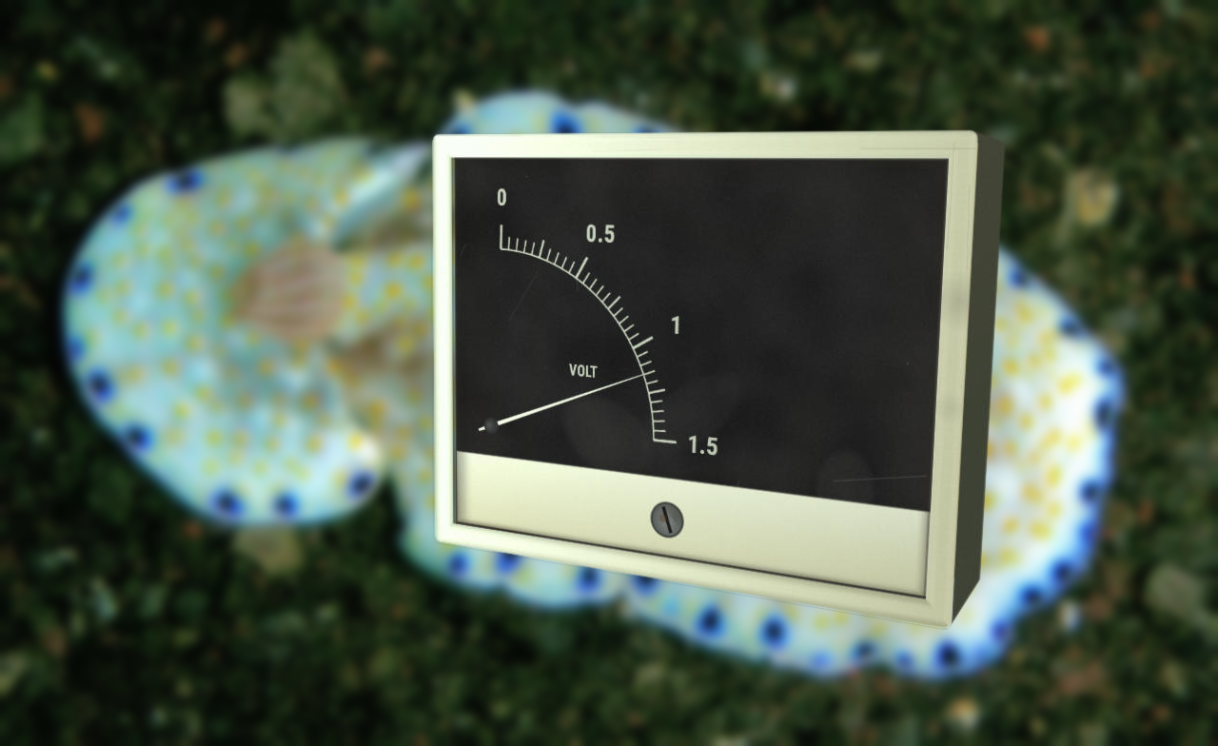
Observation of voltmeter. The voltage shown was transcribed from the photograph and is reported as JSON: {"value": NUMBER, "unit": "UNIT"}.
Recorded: {"value": 1.15, "unit": "V"}
